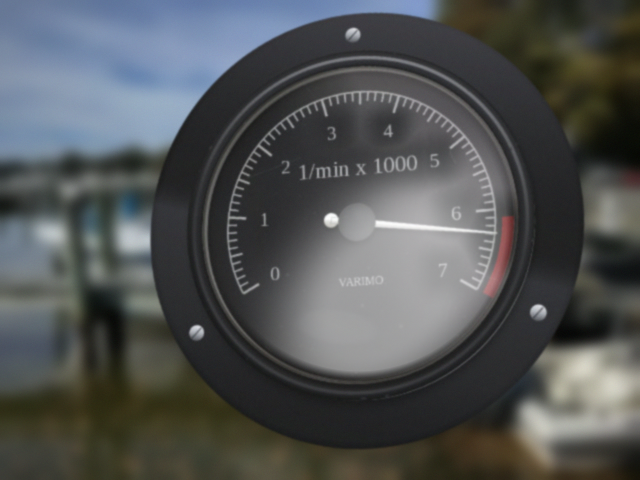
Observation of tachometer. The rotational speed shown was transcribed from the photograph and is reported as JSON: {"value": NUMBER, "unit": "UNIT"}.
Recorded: {"value": 6300, "unit": "rpm"}
